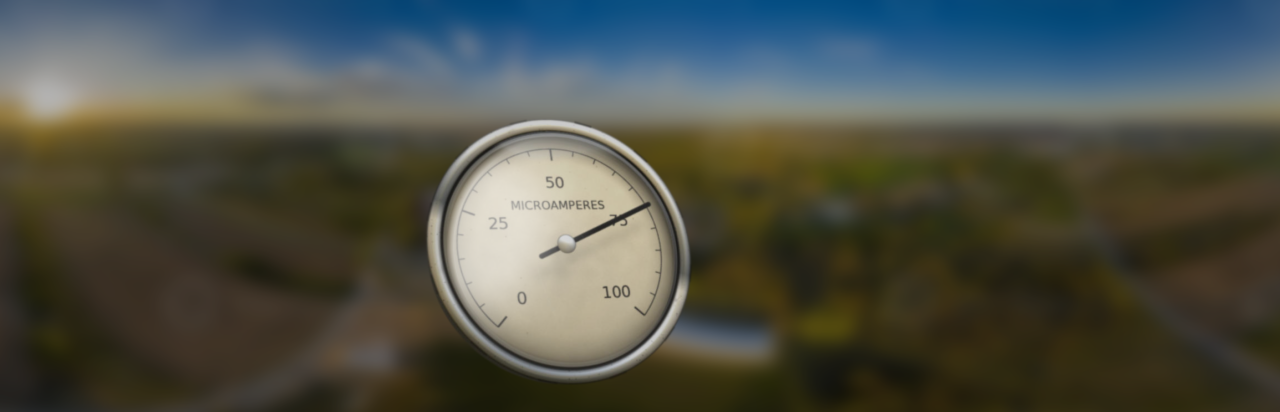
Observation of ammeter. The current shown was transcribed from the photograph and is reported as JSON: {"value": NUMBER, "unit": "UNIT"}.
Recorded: {"value": 75, "unit": "µA"}
